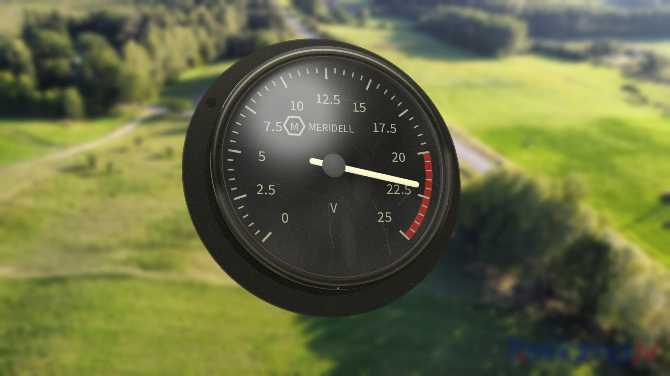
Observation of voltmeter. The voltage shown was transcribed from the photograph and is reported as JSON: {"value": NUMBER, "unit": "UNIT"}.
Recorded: {"value": 22, "unit": "V"}
